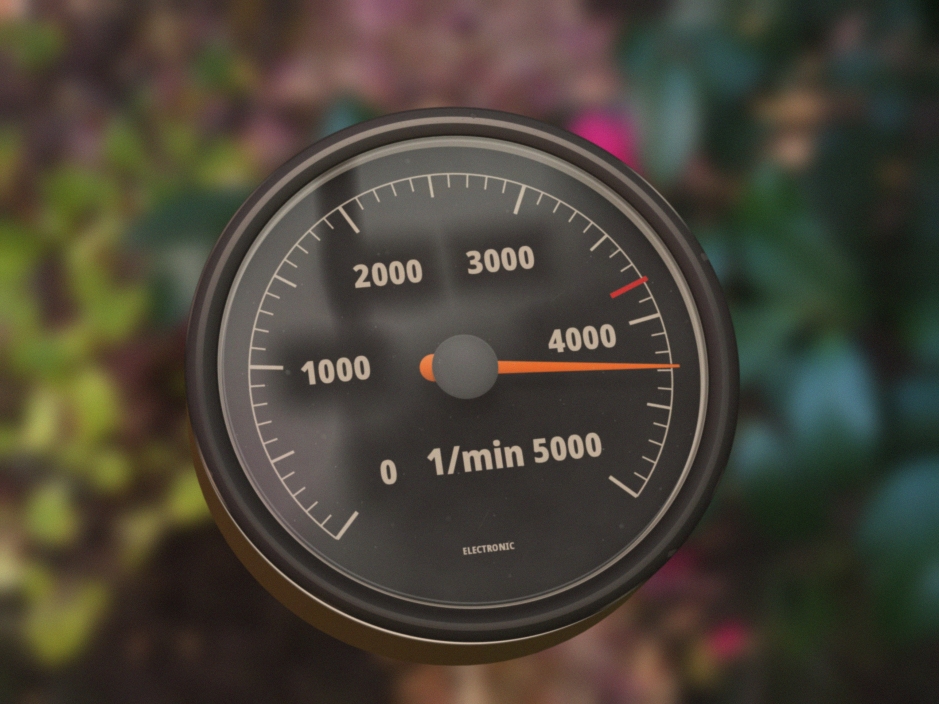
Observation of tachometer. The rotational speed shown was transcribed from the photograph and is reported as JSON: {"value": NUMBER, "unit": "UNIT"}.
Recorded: {"value": 4300, "unit": "rpm"}
